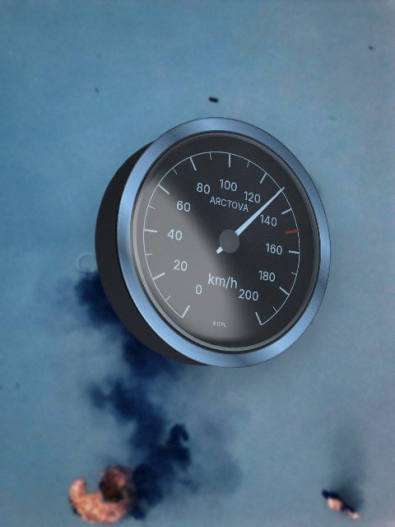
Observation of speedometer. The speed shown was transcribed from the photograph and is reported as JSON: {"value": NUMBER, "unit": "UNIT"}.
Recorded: {"value": 130, "unit": "km/h"}
